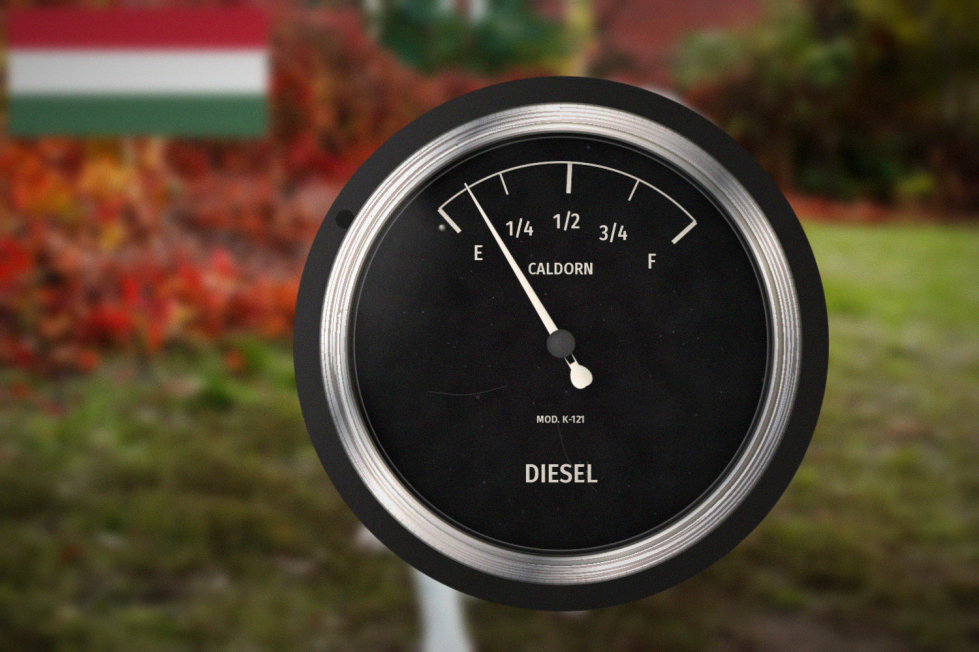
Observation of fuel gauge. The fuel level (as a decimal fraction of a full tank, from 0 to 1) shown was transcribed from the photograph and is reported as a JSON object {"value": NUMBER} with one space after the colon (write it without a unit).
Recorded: {"value": 0.125}
